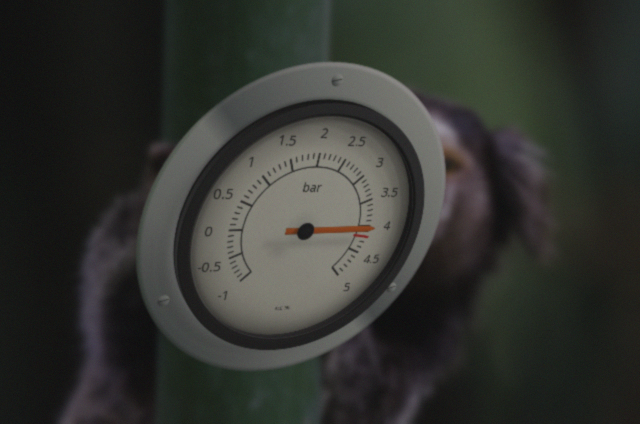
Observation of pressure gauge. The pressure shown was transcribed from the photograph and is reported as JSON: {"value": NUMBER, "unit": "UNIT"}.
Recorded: {"value": 4, "unit": "bar"}
